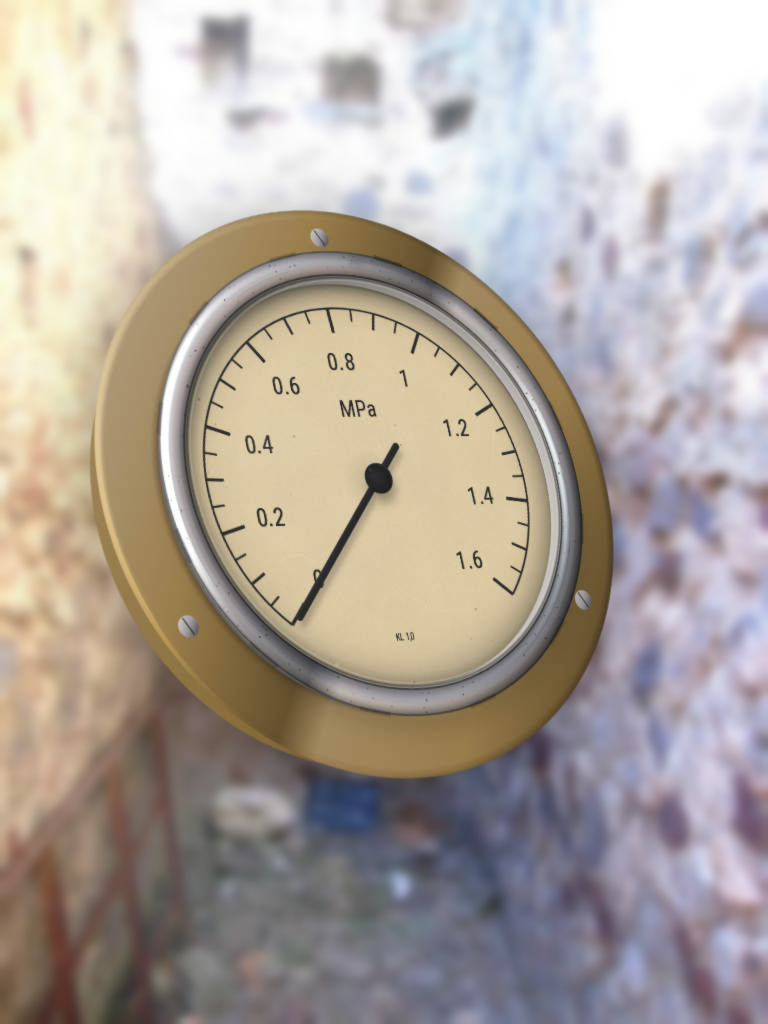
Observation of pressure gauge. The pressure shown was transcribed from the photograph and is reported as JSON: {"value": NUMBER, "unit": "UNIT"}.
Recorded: {"value": 0, "unit": "MPa"}
